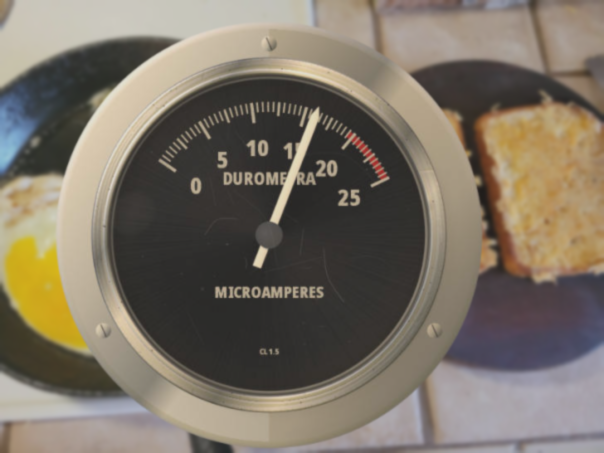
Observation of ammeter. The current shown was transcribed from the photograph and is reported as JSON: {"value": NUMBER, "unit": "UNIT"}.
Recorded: {"value": 16, "unit": "µA"}
